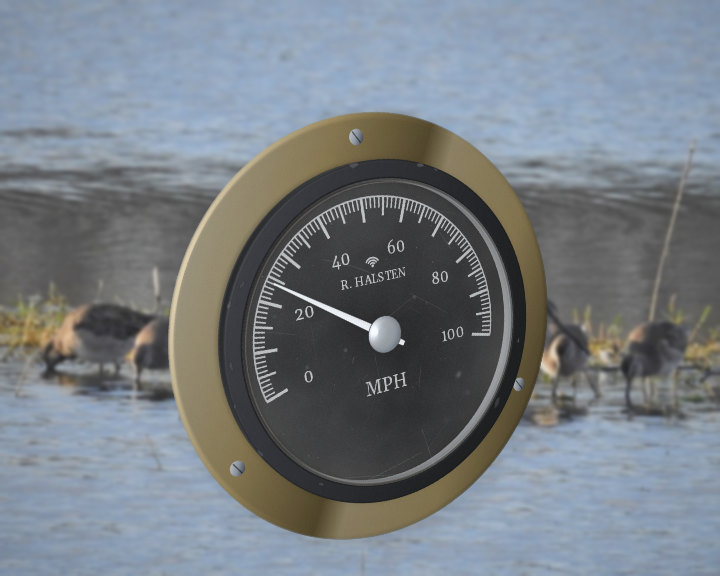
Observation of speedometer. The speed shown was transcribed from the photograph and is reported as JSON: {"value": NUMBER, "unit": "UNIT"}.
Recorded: {"value": 24, "unit": "mph"}
